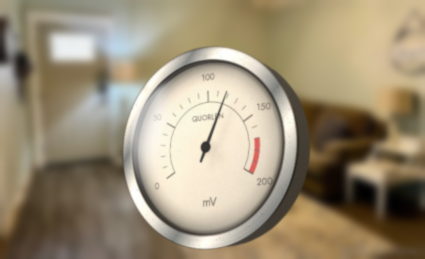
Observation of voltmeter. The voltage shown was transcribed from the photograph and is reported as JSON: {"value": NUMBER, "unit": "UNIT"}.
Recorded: {"value": 120, "unit": "mV"}
